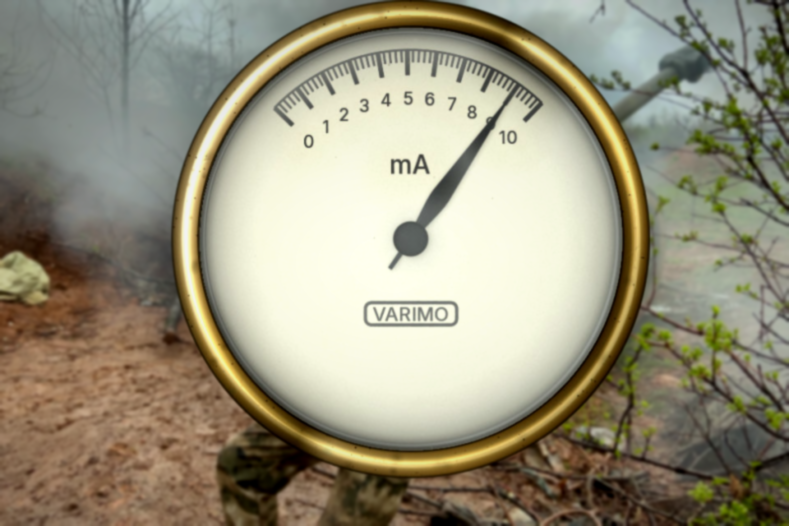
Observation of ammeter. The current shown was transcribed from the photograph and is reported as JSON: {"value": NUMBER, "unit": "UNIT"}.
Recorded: {"value": 9, "unit": "mA"}
